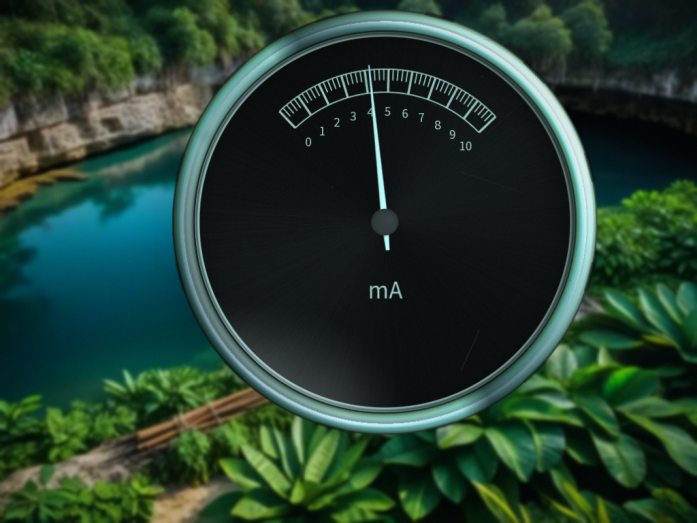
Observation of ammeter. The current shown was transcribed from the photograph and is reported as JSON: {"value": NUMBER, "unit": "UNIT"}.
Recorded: {"value": 4.2, "unit": "mA"}
